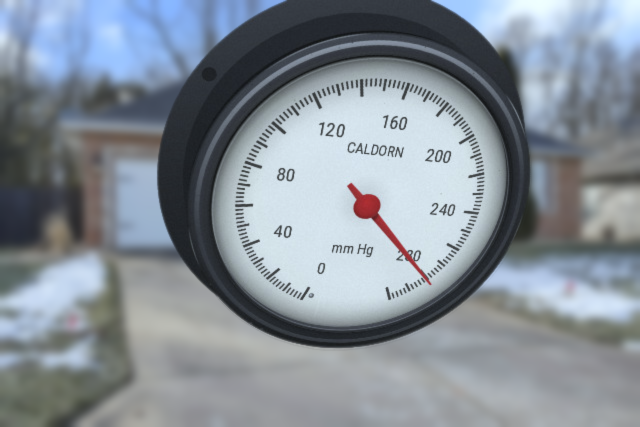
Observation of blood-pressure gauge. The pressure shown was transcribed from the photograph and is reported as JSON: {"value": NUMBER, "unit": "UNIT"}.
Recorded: {"value": 280, "unit": "mmHg"}
